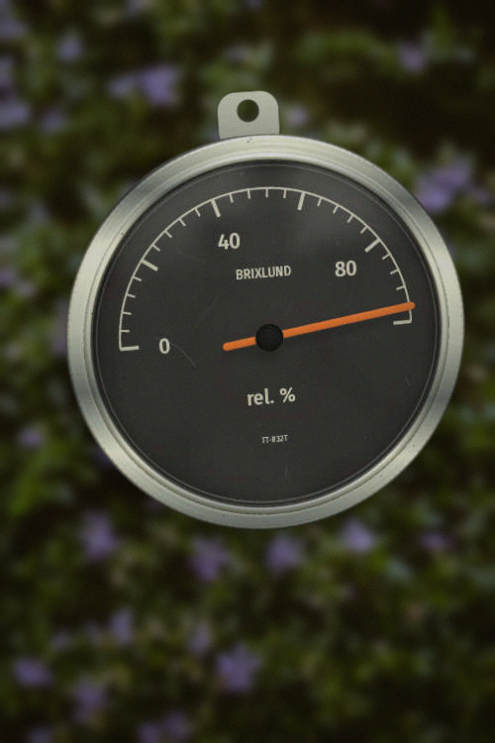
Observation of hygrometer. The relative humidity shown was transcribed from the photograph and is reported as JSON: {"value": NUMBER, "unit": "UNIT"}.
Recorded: {"value": 96, "unit": "%"}
